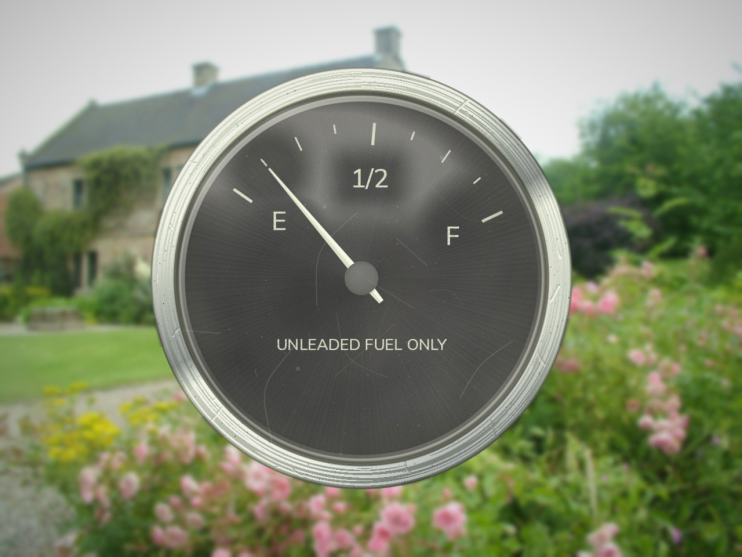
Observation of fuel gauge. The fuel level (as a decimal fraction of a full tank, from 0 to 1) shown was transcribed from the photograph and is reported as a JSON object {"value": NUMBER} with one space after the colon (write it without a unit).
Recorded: {"value": 0.125}
